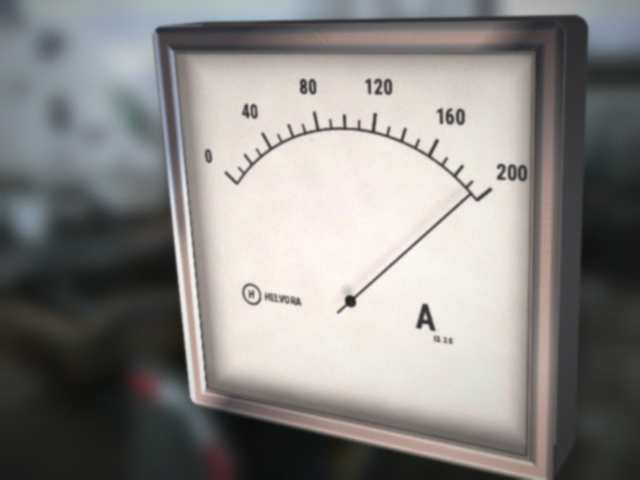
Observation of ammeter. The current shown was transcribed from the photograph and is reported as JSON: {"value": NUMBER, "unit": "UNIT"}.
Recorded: {"value": 195, "unit": "A"}
